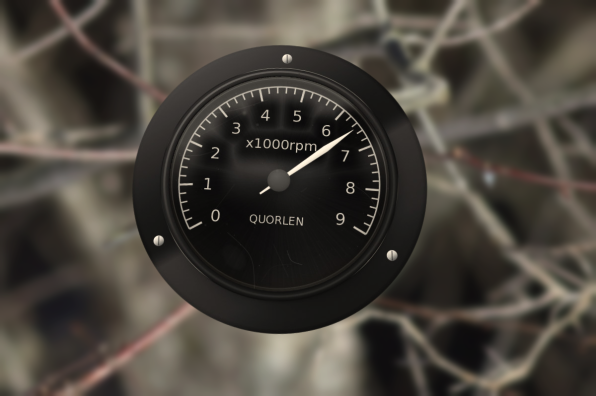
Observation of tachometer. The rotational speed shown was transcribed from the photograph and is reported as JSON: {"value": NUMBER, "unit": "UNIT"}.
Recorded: {"value": 6500, "unit": "rpm"}
